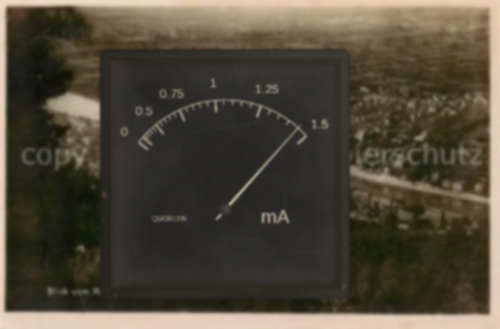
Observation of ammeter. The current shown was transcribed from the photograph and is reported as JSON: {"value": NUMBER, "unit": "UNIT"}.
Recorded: {"value": 1.45, "unit": "mA"}
